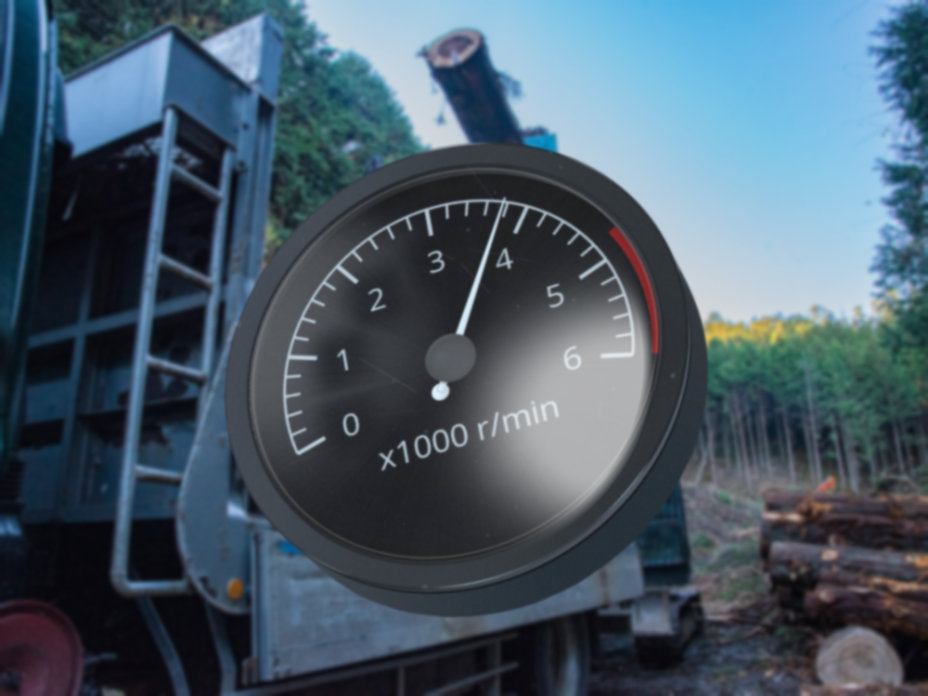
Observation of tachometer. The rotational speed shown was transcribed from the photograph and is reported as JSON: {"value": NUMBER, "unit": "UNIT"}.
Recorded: {"value": 3800, "unit": "rpm"}
